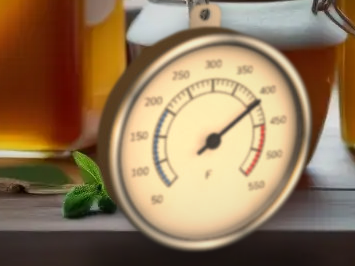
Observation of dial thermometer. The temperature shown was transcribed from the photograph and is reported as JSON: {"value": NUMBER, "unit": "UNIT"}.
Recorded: {"value": 400, "unit": "°F"}
